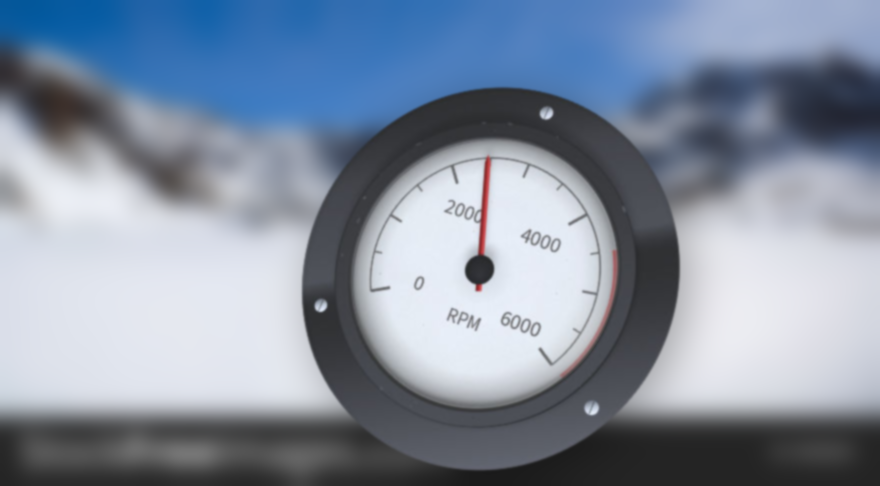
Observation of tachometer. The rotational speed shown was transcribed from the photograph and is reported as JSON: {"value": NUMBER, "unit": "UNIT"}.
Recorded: {"value": 2500, "unit": "rpm"}
